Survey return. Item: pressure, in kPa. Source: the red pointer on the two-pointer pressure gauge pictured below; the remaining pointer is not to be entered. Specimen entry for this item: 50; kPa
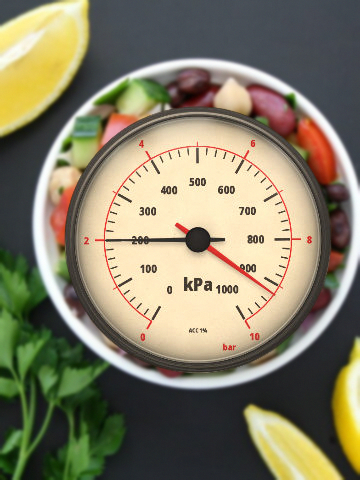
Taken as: 920; kPa
